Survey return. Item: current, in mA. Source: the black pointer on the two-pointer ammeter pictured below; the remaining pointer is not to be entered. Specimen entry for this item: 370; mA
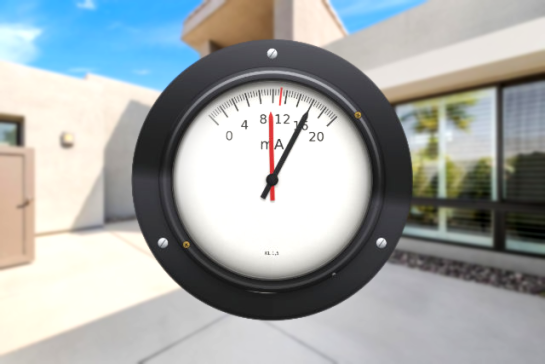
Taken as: 16; mA
